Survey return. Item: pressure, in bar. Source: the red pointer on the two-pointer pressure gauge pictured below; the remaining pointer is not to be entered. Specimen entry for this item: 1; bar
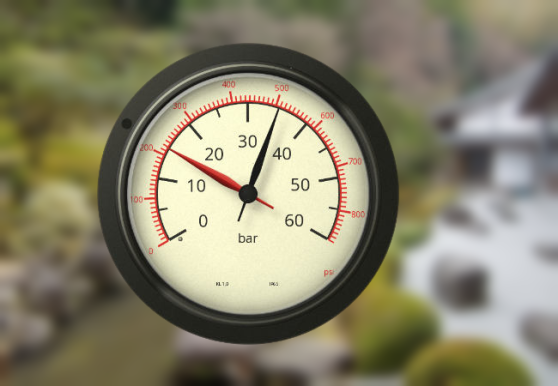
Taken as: 15; bar
